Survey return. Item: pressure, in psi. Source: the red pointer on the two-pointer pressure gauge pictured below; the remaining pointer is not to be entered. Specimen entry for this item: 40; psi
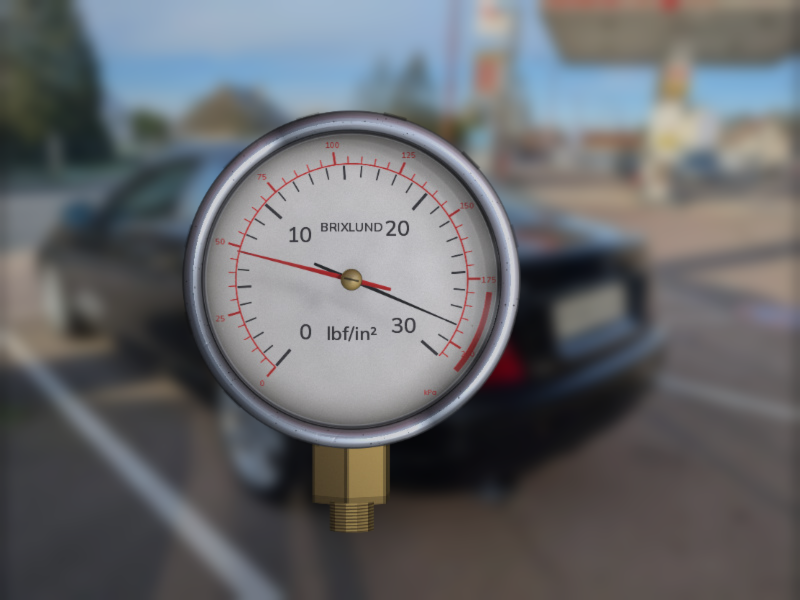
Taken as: 7; psi
